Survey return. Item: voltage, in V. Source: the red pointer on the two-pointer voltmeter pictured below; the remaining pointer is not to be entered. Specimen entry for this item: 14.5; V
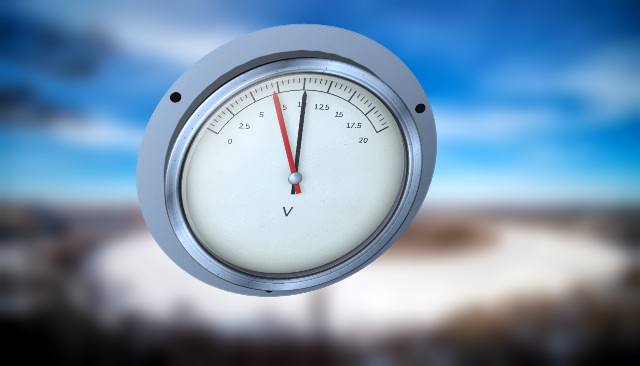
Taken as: 7; V
